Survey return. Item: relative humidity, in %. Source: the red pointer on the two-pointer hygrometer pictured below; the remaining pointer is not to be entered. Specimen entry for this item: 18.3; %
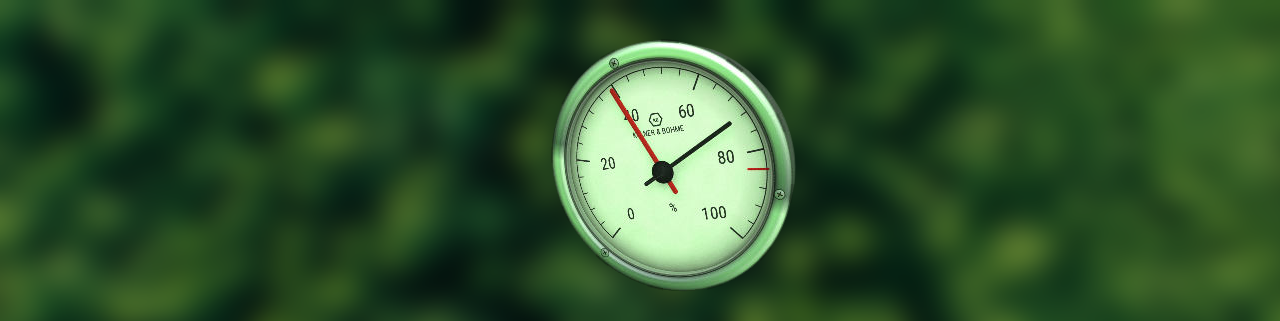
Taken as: 40; %
